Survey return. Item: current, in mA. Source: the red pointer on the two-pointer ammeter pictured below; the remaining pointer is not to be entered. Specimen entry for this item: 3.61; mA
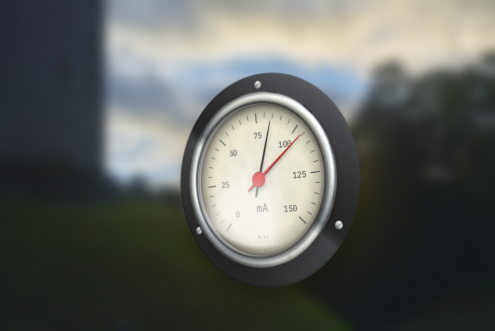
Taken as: 105; mA
